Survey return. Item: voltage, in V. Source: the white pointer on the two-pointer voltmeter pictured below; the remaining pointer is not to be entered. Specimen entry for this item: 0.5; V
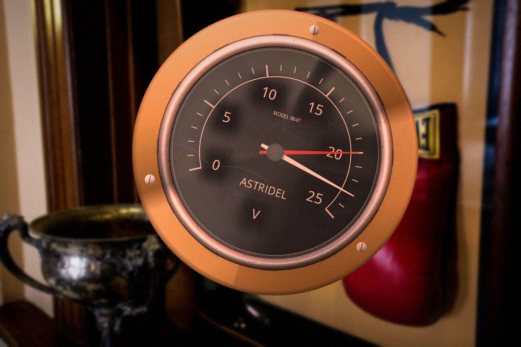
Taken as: 23; V
